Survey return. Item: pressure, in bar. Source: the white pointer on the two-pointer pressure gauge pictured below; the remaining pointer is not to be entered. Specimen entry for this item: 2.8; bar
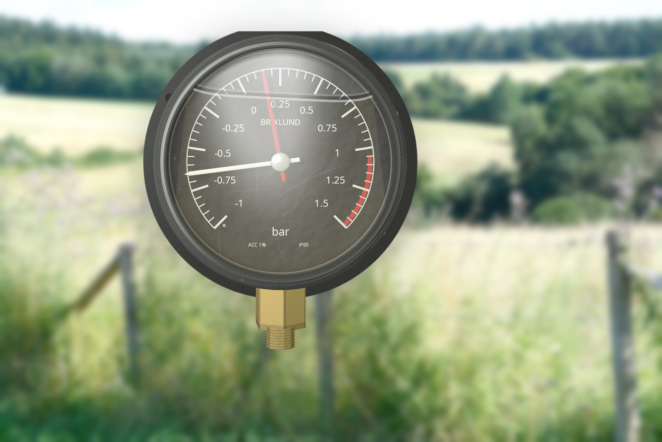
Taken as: -0.65; bar
